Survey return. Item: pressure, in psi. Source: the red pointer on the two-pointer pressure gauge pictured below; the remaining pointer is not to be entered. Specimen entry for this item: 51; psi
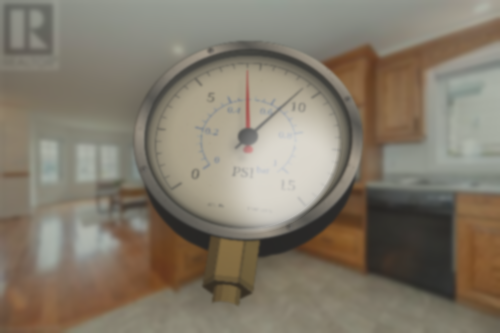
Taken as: 7; psi
